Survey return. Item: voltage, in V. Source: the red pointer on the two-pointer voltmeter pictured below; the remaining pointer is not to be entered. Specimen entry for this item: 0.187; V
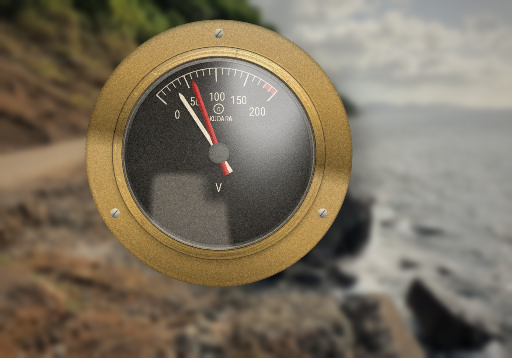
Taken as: 60; V
